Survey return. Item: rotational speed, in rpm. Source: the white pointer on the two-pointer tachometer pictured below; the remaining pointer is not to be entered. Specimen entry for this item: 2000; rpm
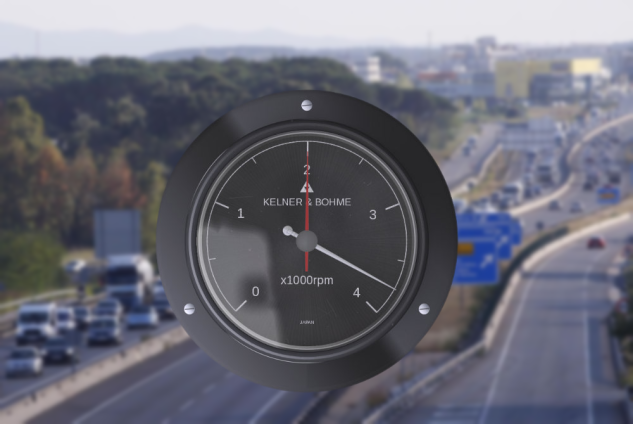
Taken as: 3750; rpm
